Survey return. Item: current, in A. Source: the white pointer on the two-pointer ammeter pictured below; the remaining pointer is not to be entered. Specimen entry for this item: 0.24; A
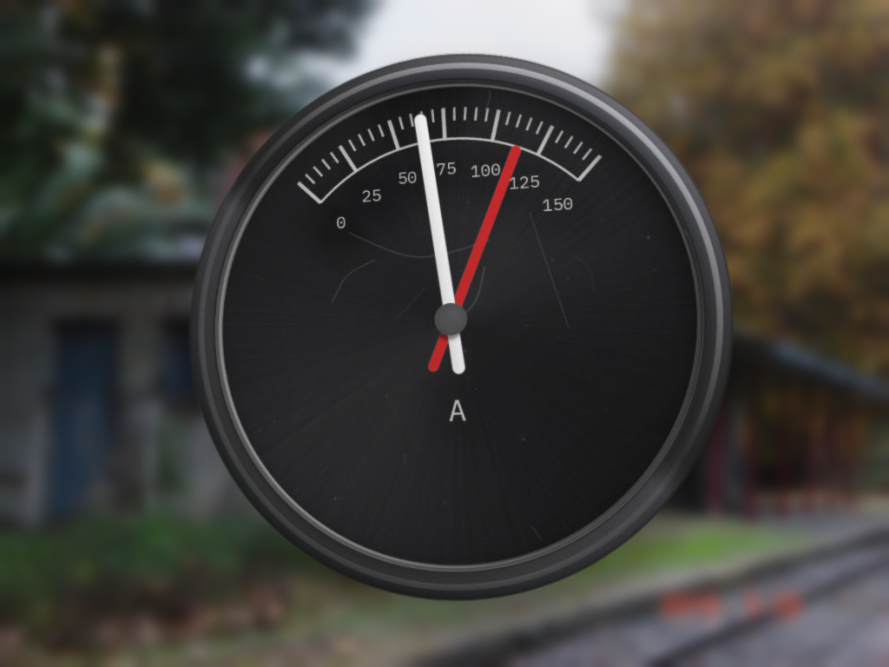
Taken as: 65; A
